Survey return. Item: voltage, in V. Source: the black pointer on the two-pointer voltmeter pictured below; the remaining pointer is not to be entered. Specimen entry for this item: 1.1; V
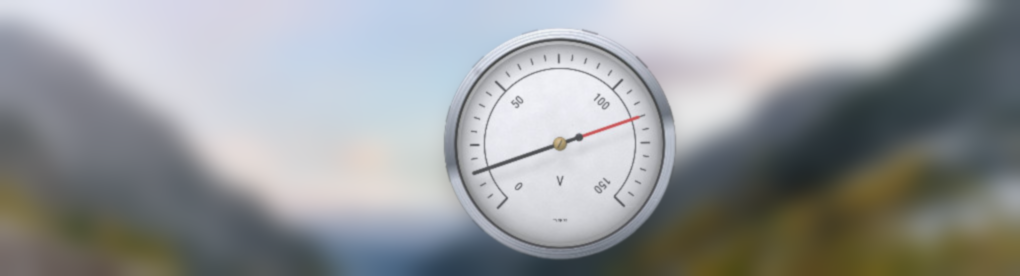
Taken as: 15; V
